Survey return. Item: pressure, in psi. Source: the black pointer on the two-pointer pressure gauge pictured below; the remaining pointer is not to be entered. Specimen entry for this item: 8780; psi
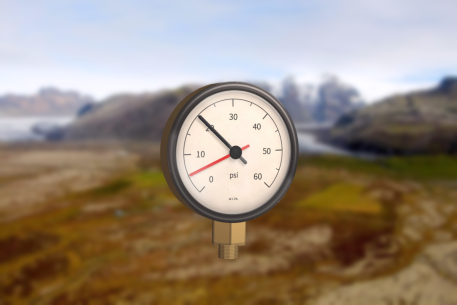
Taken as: 20; psi
